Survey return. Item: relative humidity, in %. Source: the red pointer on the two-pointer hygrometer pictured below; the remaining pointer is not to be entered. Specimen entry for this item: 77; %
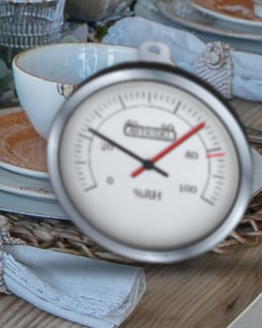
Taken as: 70; %
